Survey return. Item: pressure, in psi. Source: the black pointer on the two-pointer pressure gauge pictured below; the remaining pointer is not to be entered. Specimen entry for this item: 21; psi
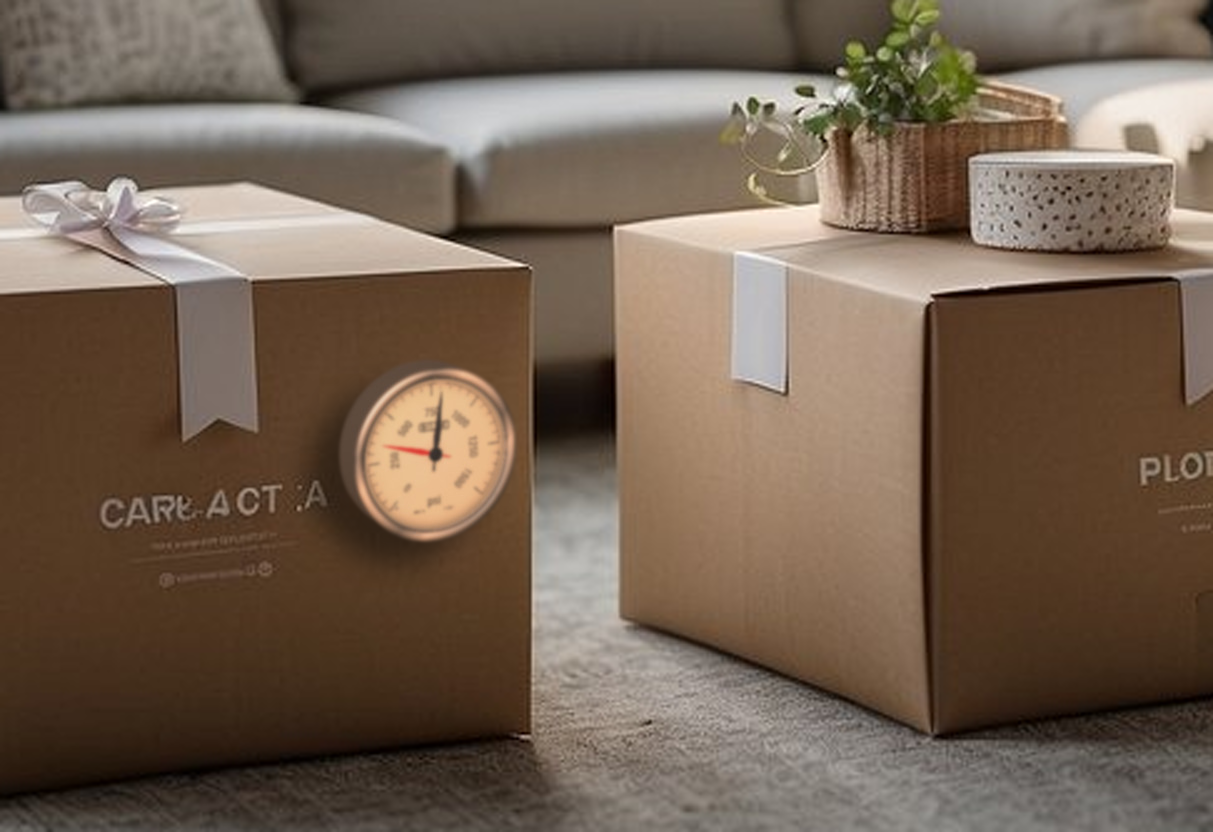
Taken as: 800; psi
